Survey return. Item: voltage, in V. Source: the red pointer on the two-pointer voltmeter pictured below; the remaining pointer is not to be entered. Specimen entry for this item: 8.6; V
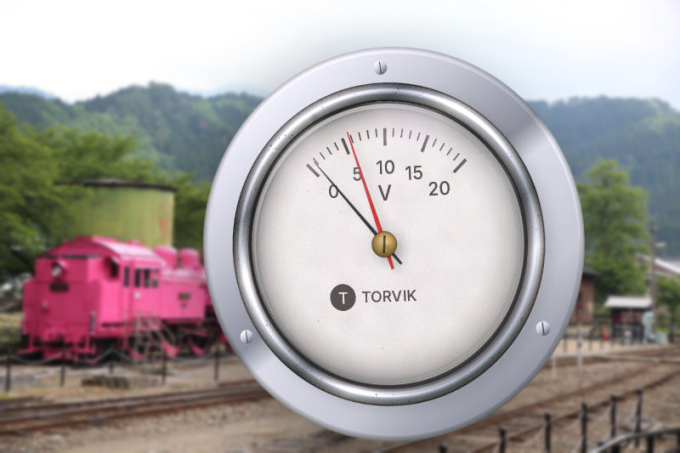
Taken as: 6; V
